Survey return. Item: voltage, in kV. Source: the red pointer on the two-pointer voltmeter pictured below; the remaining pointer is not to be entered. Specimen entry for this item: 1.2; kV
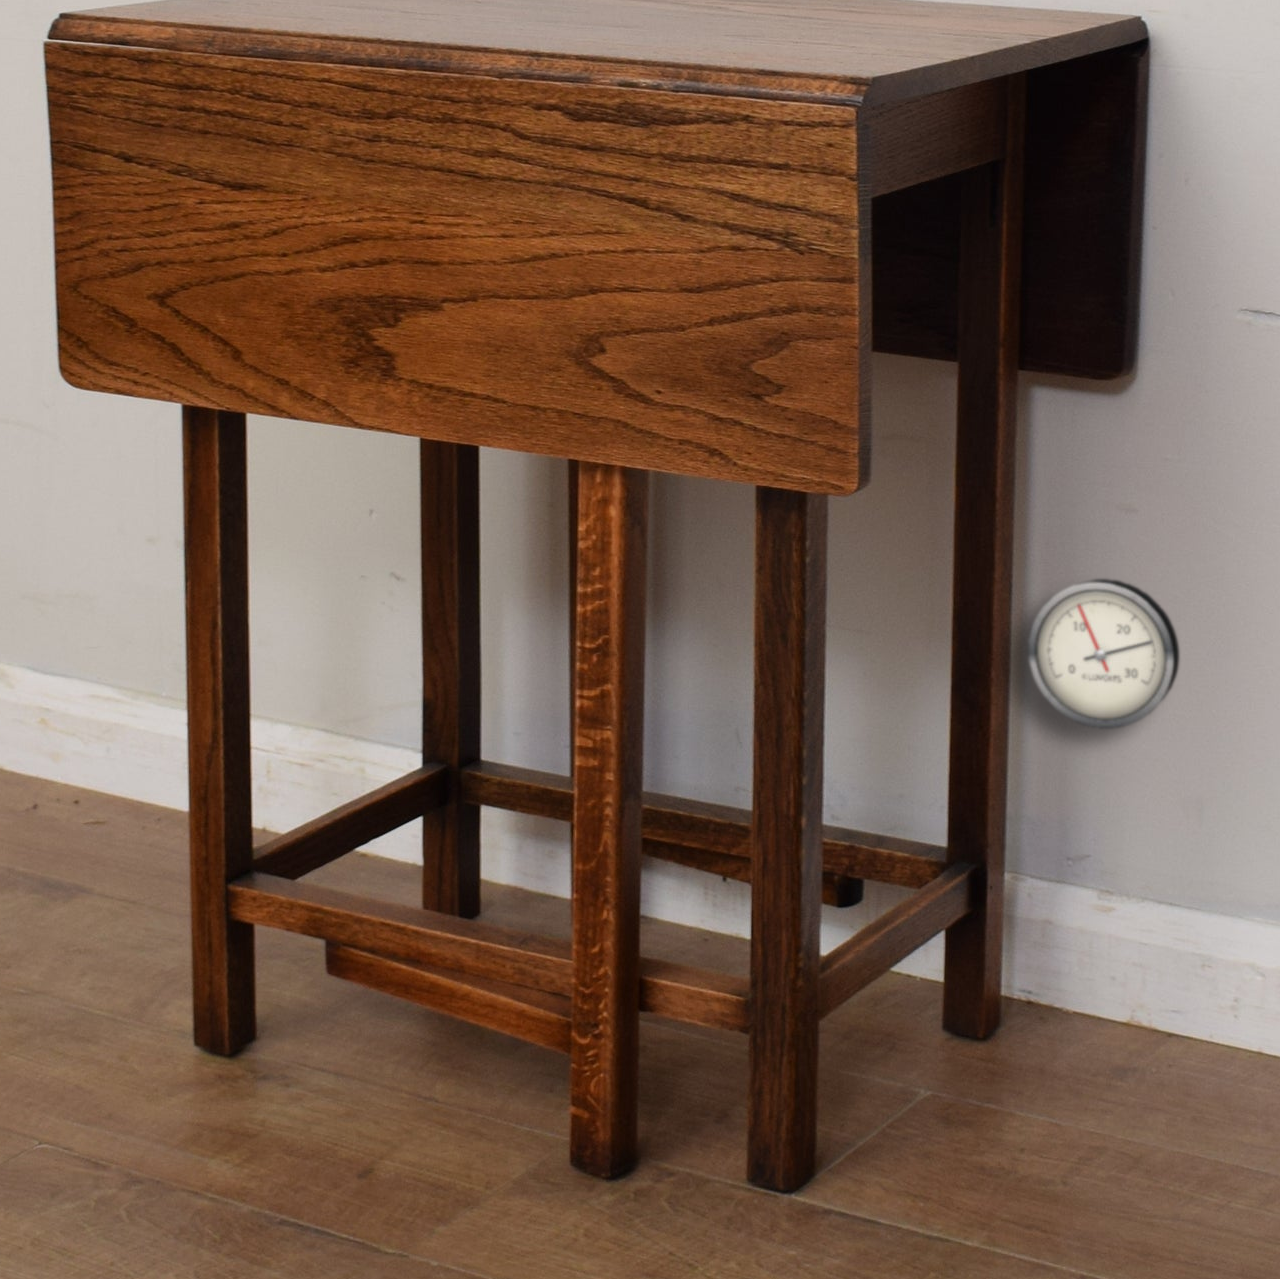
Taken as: 12; kV
